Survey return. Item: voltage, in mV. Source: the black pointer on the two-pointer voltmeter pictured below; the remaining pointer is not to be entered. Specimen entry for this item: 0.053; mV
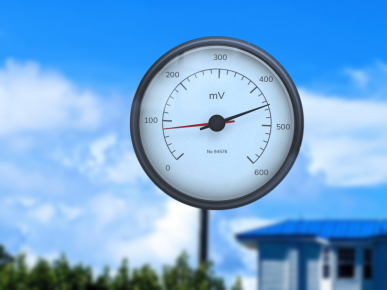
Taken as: 450; mV
